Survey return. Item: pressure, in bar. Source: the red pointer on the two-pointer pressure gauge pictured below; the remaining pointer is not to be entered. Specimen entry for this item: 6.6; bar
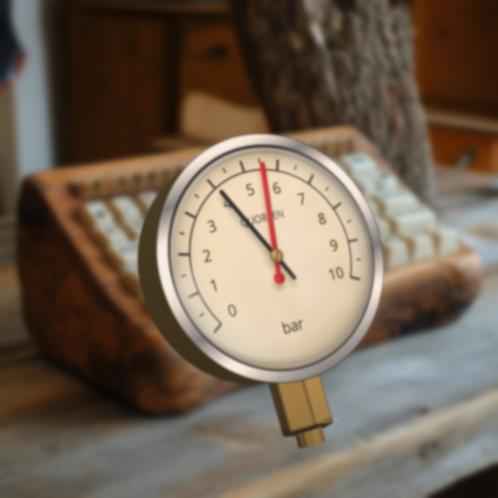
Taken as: 5.5; bar
